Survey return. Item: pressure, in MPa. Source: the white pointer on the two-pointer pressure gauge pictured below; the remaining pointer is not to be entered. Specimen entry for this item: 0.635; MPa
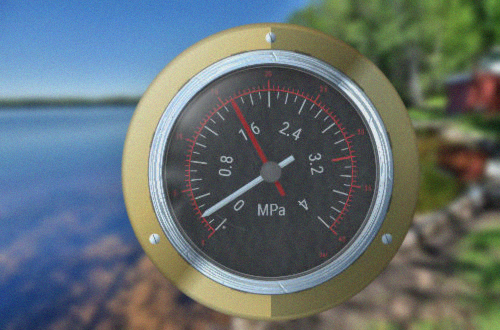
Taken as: 0.2; MPa
